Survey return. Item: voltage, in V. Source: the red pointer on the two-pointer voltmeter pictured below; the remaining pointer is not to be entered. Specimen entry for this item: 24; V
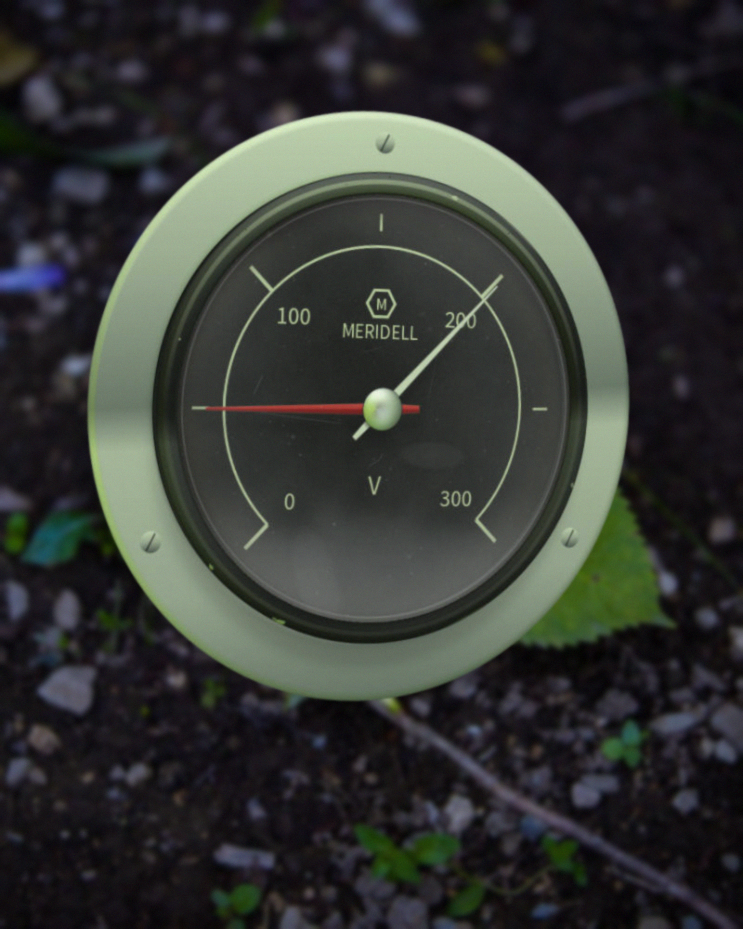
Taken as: 50; V
